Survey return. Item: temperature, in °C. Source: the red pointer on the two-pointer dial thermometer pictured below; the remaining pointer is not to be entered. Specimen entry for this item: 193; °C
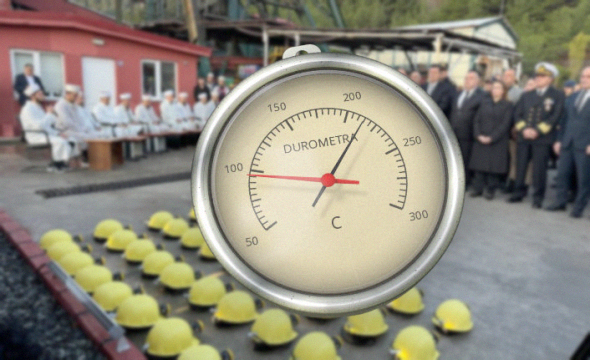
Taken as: 95; °C
